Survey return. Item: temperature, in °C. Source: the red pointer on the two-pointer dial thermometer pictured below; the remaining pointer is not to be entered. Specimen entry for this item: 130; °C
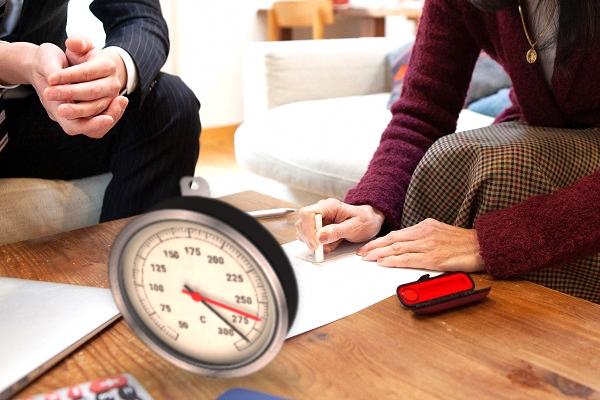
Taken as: 262.5; °C
